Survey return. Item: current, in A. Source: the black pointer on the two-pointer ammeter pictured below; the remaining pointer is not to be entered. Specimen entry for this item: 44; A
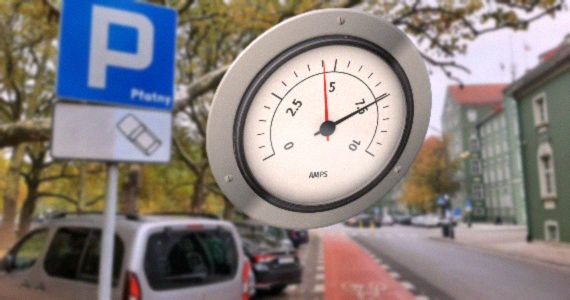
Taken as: 7.5; A
